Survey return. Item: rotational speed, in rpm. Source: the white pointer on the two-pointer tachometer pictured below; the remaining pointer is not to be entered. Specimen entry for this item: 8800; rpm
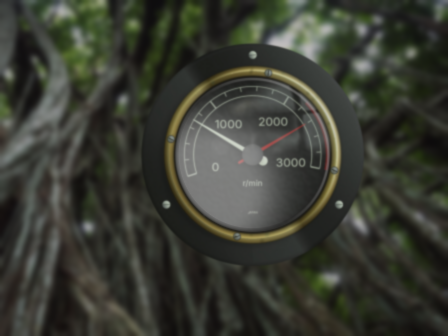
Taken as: 700; rpm
